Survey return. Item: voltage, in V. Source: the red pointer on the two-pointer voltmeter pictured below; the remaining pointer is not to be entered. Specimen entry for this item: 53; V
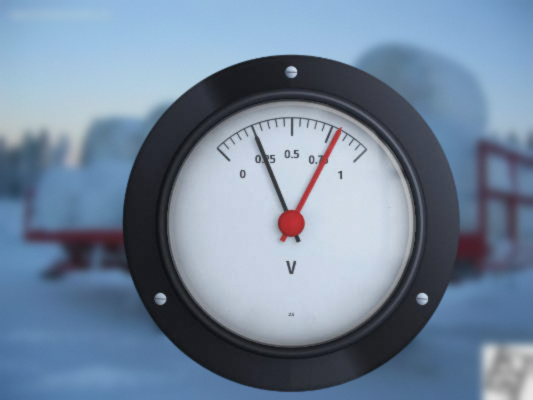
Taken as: 0.8; V
